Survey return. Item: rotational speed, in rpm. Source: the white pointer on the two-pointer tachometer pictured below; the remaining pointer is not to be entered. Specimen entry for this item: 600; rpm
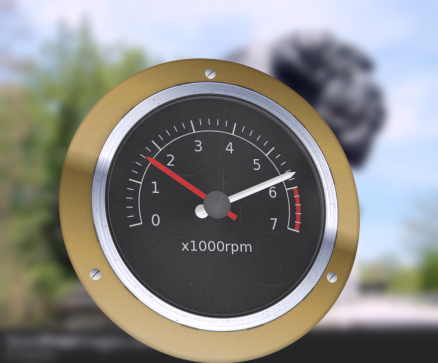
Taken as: 5700; rpm
